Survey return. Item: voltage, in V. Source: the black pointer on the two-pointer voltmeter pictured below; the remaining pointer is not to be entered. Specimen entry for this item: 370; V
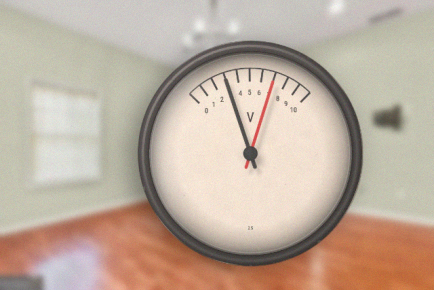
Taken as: 3; V
